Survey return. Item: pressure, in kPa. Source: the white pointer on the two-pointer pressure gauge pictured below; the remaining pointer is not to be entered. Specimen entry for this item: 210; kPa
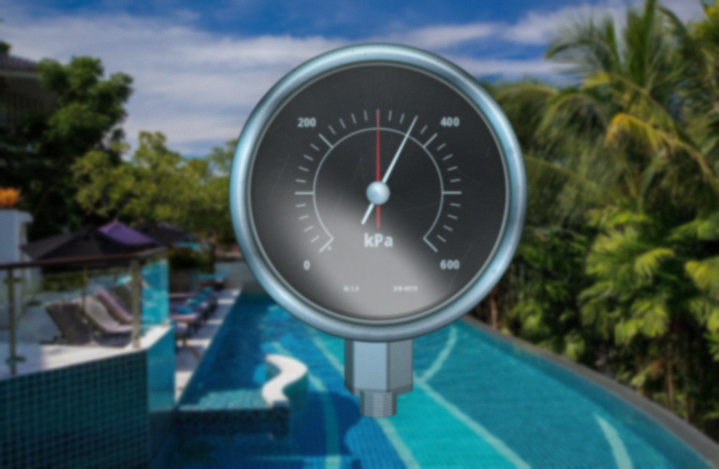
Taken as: 360; kPa
